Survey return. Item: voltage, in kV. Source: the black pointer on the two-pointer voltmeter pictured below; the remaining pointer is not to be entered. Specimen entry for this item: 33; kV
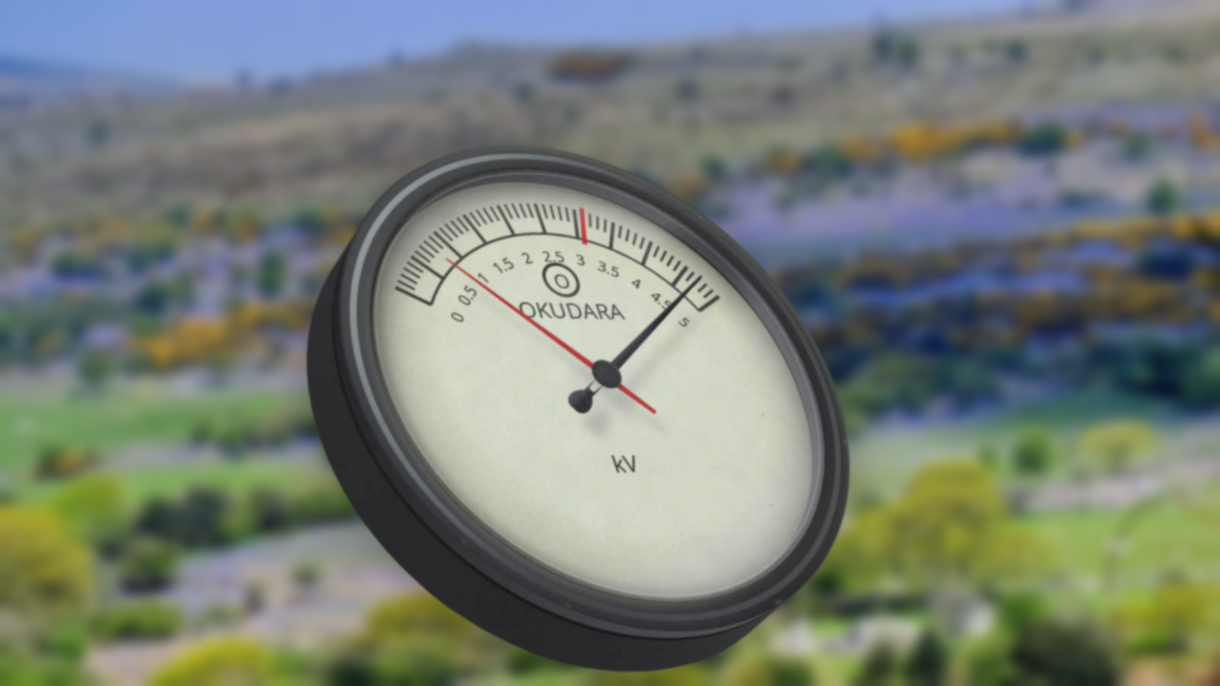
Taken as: 4.7; kV
